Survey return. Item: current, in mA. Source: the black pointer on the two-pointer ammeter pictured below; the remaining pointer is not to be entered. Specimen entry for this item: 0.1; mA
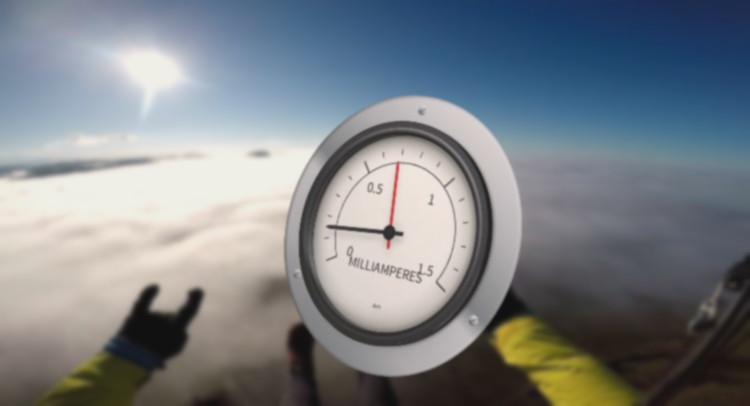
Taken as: 0.15; mA
